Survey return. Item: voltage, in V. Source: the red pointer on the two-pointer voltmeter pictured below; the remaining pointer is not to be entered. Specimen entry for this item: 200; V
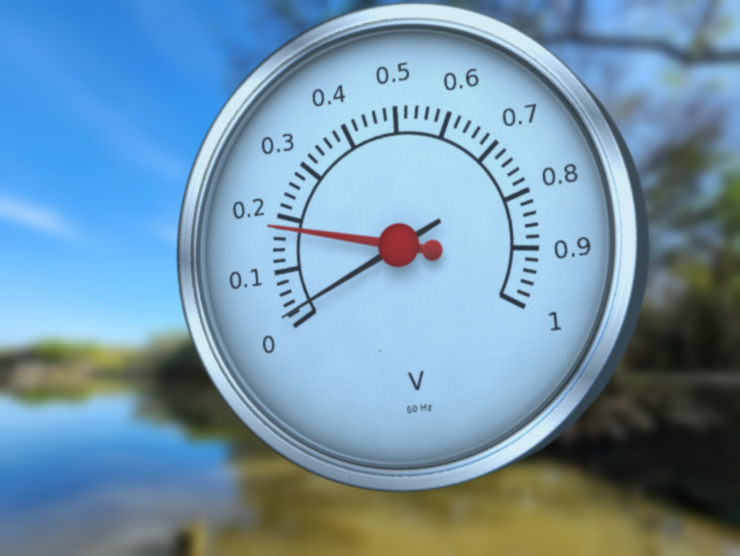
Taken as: 0.18; V
